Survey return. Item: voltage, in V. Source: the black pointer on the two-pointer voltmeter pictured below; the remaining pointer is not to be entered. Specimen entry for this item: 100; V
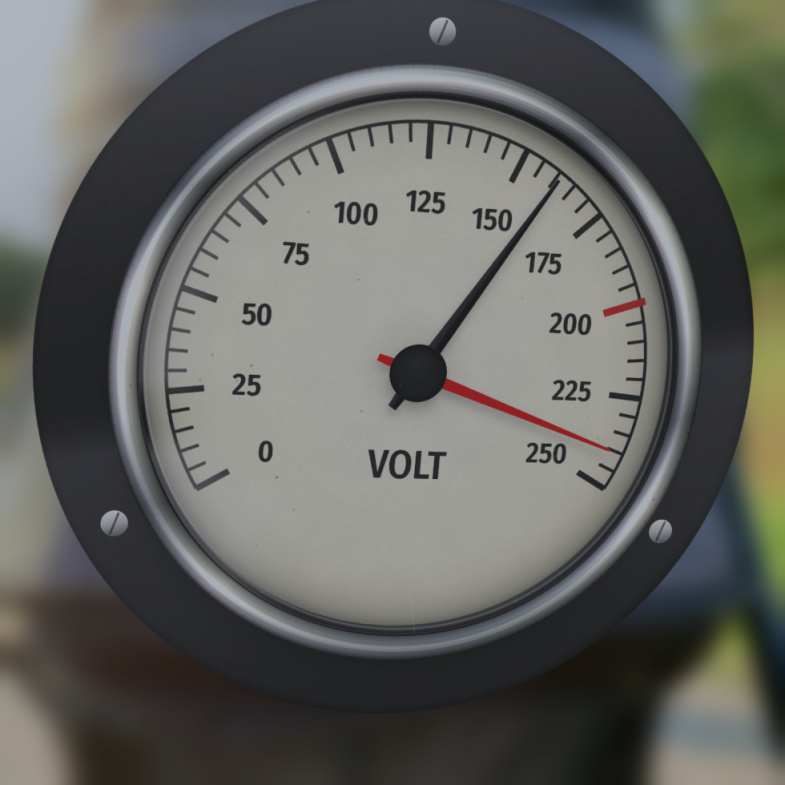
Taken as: 160; V
